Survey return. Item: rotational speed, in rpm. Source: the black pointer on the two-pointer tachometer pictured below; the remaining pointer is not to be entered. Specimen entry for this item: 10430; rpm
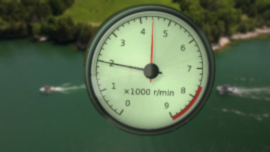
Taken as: 2000; rpm
